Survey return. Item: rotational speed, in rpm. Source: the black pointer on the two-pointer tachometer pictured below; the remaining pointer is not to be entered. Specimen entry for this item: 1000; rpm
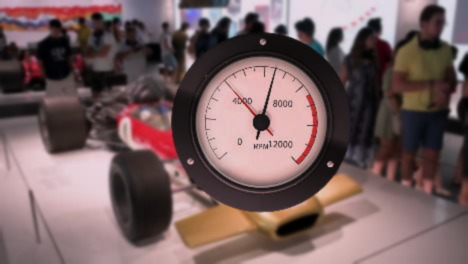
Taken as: 6500; rpm
